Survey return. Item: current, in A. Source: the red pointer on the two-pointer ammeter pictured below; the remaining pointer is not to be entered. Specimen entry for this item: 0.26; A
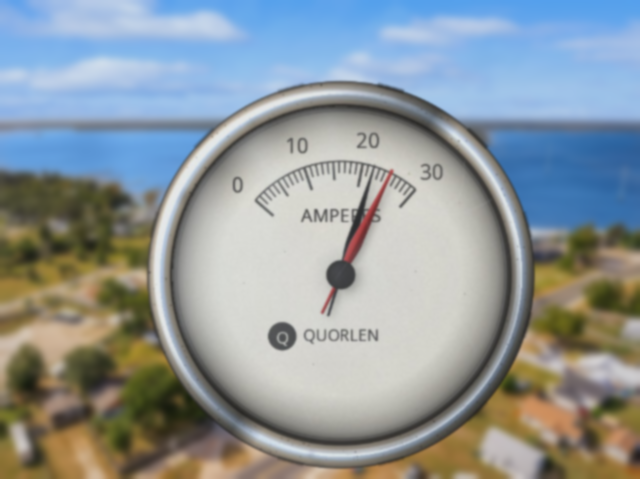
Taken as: 25; A
